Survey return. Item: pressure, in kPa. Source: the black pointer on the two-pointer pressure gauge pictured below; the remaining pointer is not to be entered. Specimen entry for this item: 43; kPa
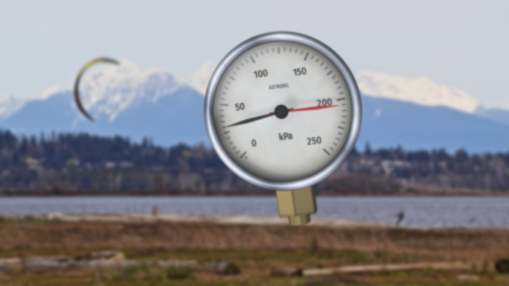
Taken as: 30; kPa
